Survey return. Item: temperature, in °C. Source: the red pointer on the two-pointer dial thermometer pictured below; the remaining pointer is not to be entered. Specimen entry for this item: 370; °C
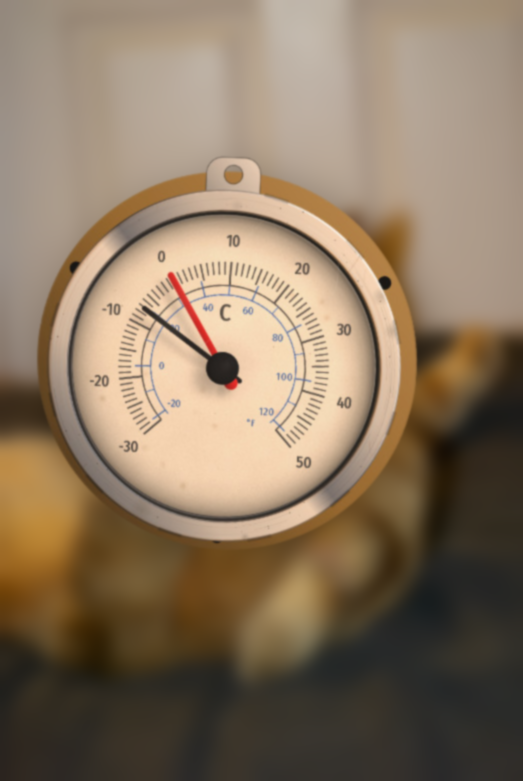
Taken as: 0; °C
